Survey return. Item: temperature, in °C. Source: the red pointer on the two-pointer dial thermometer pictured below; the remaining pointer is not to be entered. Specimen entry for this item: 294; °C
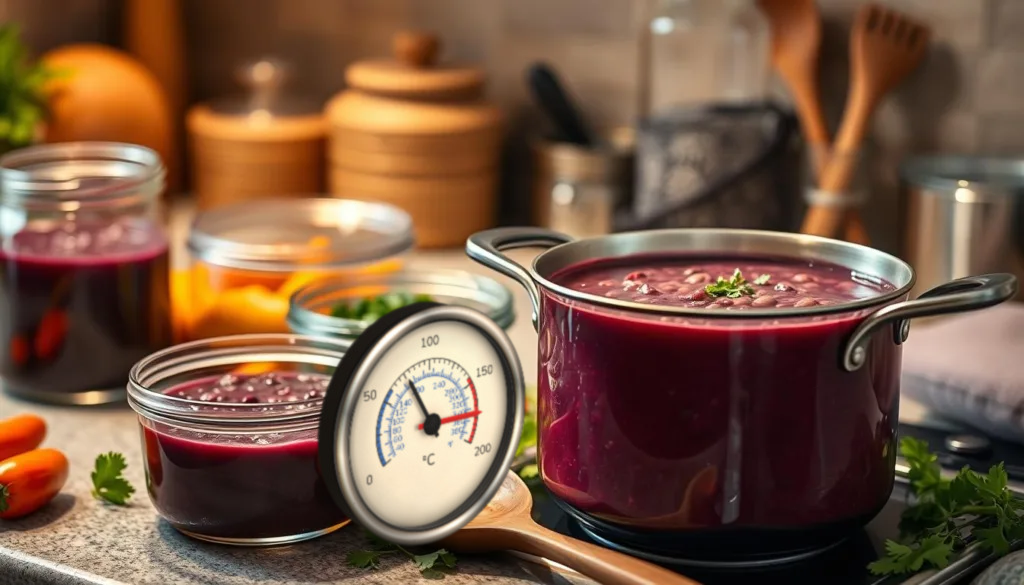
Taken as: 175; °C
